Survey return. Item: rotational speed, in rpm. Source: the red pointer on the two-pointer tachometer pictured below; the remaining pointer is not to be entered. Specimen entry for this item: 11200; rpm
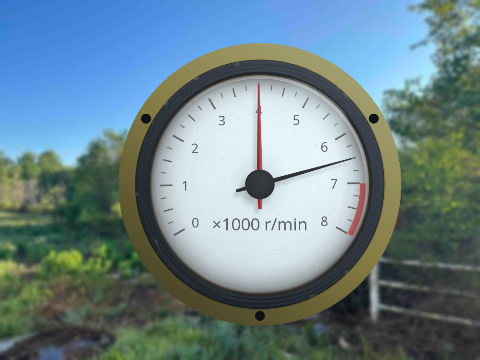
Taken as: 4000; rpm
